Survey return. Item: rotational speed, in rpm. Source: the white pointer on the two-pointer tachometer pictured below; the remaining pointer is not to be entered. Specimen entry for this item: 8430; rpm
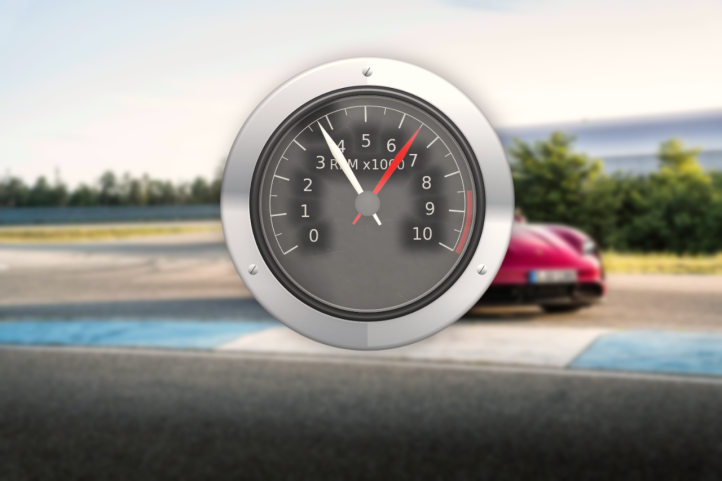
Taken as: 3750; rpm
